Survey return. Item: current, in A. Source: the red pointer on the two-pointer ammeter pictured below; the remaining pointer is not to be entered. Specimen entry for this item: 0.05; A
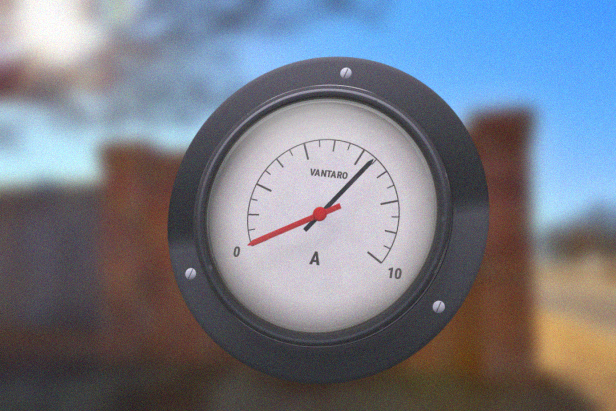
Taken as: 0; A
